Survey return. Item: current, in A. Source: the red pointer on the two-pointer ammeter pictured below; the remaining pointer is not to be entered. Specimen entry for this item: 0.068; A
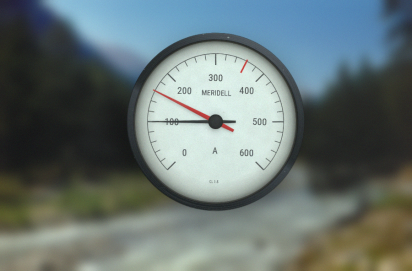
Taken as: 160; A
